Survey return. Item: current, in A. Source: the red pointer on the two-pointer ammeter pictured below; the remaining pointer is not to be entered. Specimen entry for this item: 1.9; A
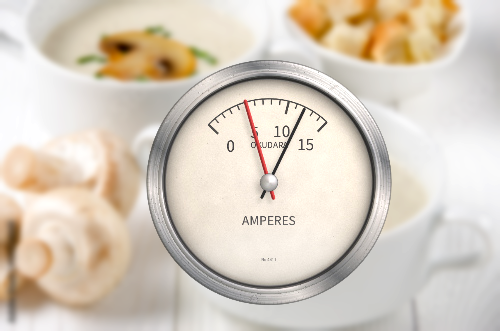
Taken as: 5; A
